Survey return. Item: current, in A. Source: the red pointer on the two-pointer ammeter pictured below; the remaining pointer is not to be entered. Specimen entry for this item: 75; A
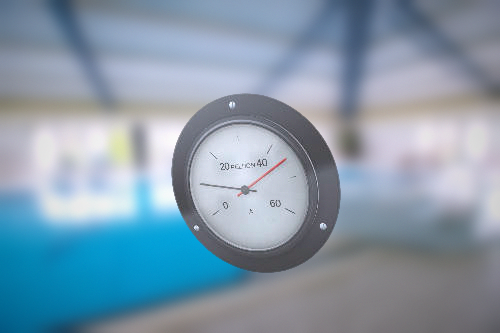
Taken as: 45; A
